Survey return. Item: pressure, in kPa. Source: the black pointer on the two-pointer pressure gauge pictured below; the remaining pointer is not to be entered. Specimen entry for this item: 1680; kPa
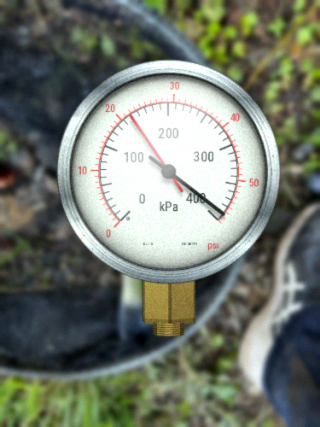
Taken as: 390; kPa
